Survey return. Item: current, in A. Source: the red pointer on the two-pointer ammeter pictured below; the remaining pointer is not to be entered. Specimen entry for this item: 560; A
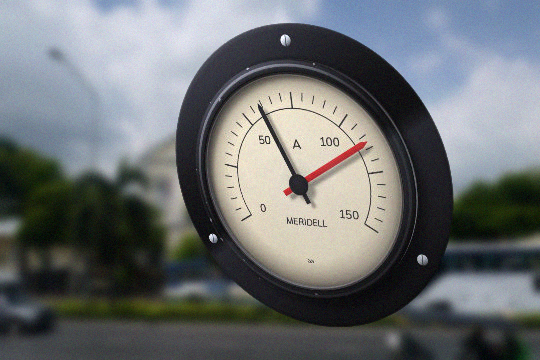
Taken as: 112.5; A
